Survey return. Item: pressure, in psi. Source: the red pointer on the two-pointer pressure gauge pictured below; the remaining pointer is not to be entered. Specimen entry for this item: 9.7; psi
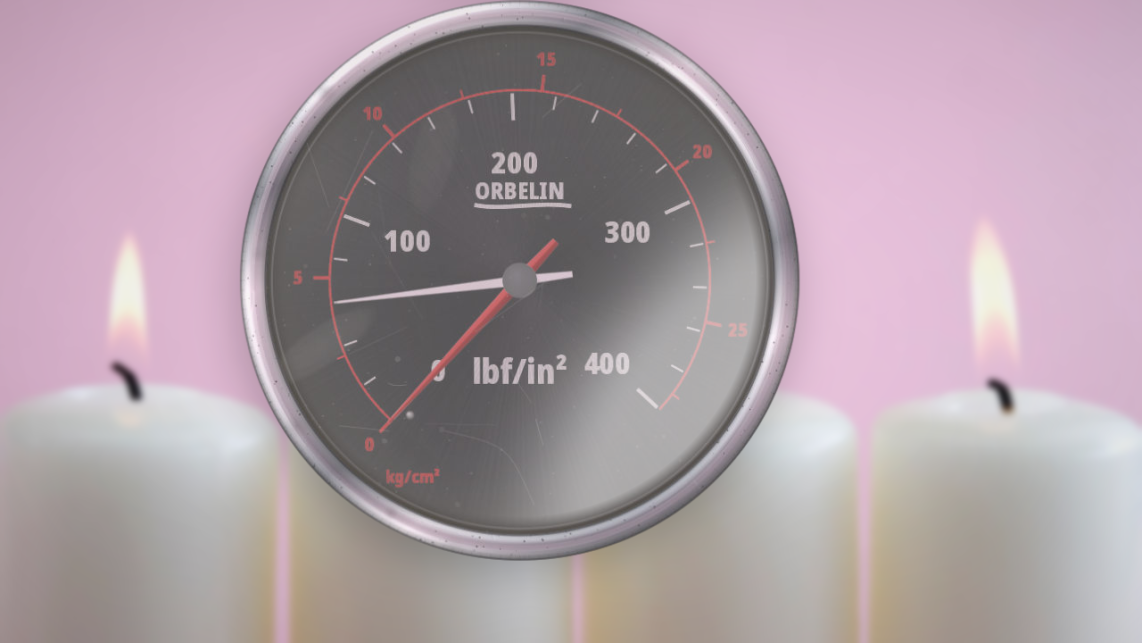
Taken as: 0; psi
